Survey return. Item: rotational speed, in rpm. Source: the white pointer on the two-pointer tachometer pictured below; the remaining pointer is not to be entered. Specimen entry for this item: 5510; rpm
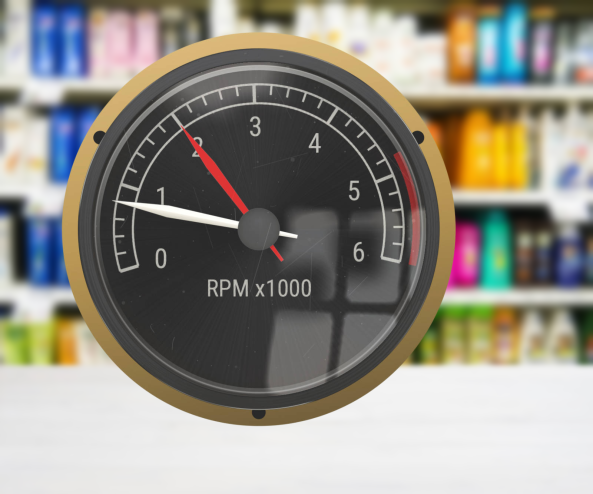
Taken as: 800; rpm
